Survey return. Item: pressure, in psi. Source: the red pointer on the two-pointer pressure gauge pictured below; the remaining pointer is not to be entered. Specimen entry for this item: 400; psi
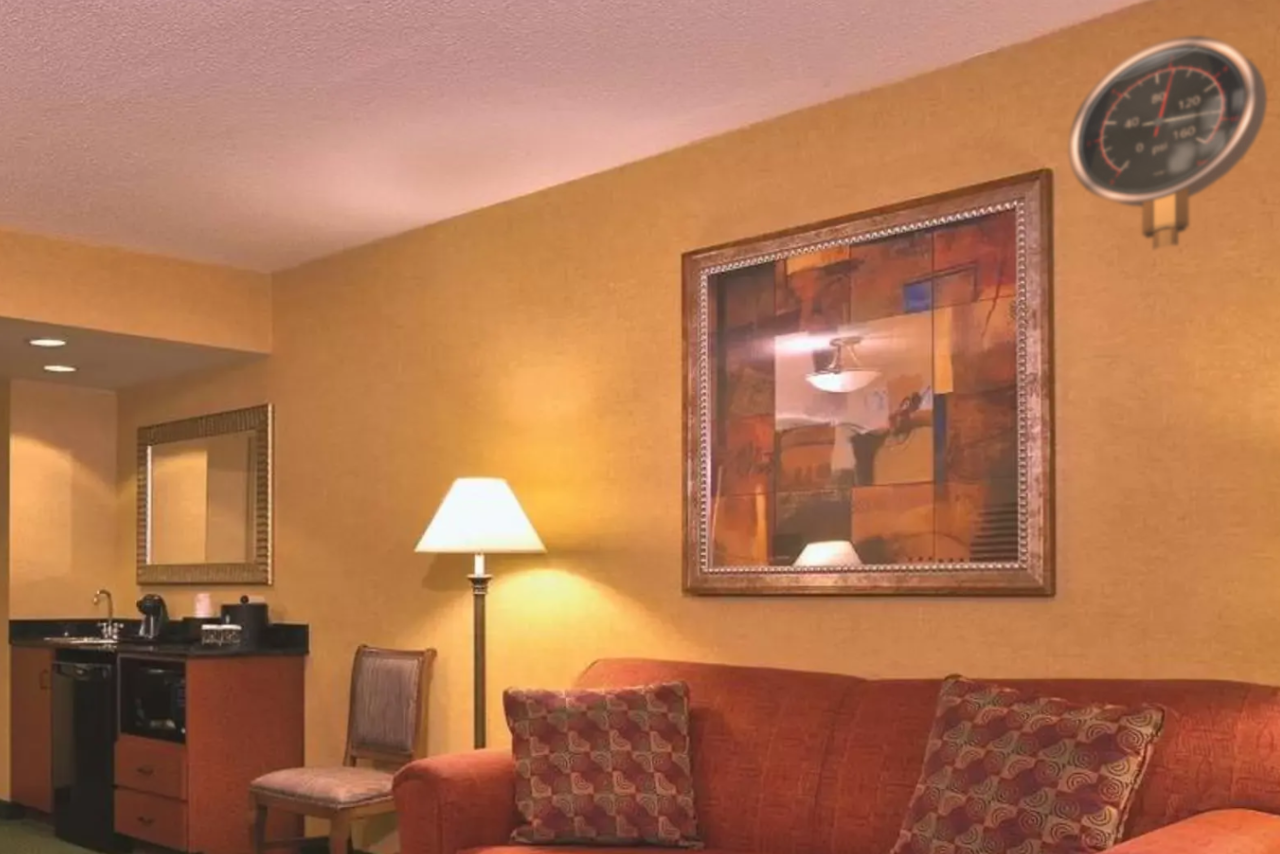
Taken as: 90; psi
